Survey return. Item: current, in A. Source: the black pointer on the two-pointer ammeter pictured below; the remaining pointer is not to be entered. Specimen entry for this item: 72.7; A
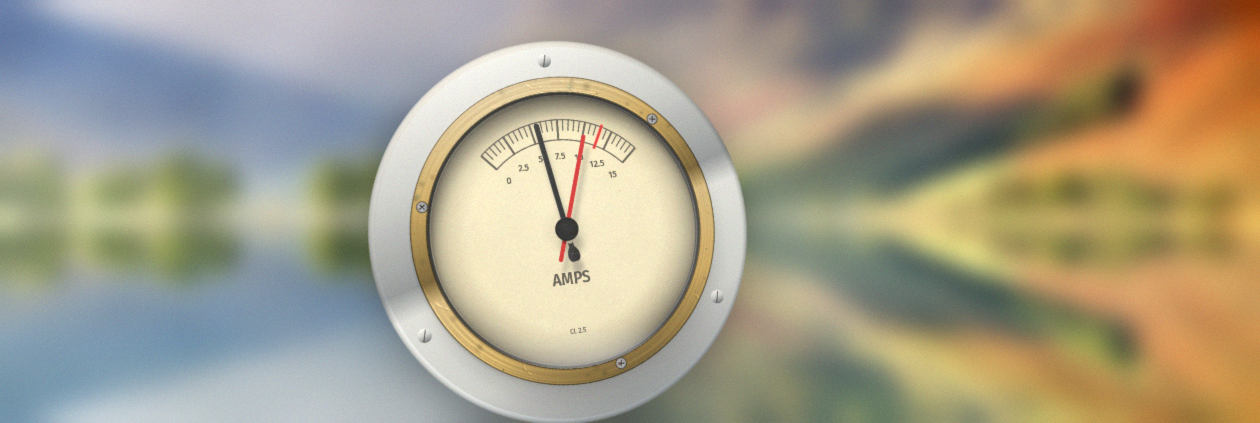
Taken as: 5.5; A
